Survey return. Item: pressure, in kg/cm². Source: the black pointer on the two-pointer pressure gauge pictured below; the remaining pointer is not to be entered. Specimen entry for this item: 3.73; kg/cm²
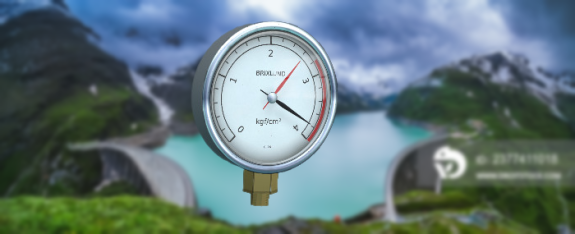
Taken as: 3.8; kg/cm²
